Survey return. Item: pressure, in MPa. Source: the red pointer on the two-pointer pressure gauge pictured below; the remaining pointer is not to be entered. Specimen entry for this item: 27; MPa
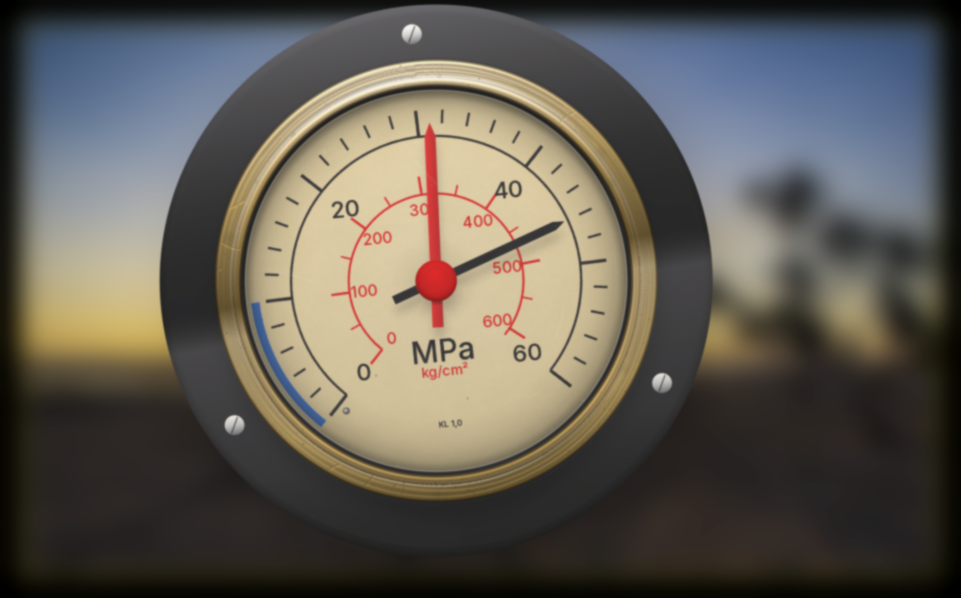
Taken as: 31; MPa
